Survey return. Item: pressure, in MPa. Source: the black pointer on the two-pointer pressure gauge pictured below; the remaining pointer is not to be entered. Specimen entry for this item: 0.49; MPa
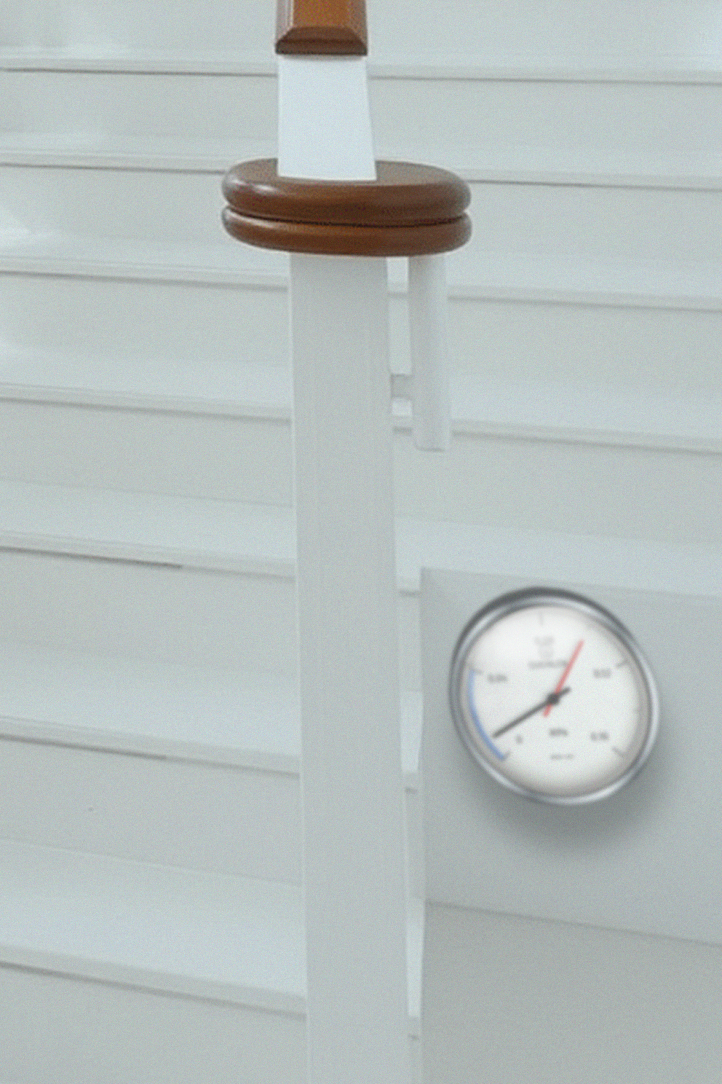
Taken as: 0.01; MPa
